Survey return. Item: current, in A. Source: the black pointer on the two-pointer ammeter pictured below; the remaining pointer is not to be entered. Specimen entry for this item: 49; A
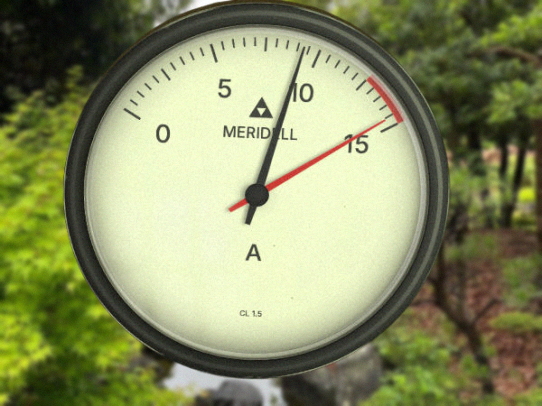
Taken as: 9.25; A
